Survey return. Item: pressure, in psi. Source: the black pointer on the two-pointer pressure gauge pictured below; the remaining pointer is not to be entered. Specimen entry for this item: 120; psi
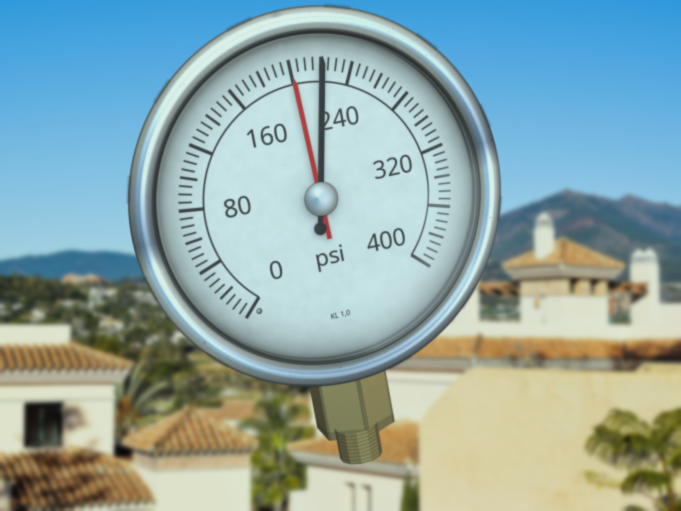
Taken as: 220; psi
